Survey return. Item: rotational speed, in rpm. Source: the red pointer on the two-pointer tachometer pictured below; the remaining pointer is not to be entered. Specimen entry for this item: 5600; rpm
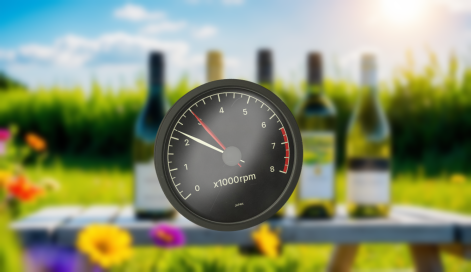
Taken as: 3000; rpm
